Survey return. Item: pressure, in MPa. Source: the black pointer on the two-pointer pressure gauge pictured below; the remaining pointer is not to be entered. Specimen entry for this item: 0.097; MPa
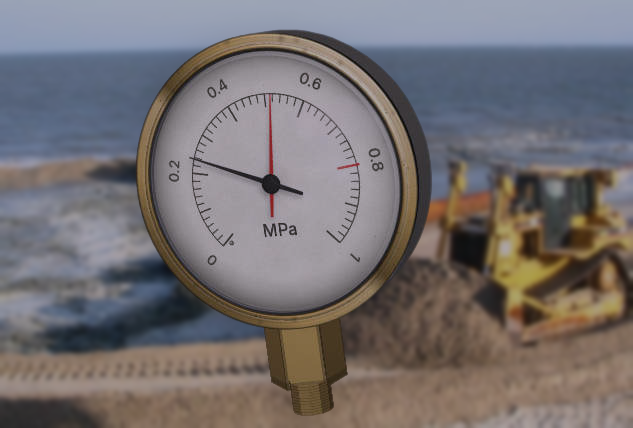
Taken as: 0.24; MPa
